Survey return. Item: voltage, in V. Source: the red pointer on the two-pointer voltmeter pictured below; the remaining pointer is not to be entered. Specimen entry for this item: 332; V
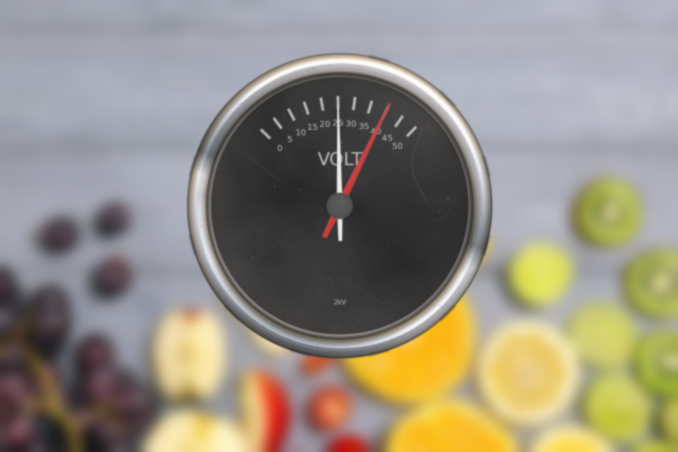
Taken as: 40; V
